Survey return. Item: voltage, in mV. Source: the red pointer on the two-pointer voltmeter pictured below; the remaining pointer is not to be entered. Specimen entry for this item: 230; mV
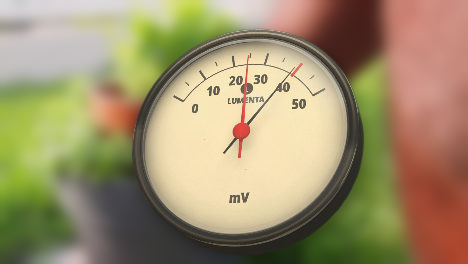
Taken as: 25; mV
